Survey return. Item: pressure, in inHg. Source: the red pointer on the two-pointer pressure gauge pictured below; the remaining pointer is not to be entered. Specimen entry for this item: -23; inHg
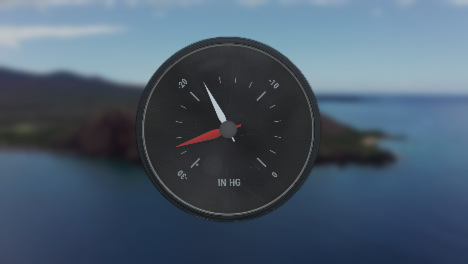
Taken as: -27; inHg
